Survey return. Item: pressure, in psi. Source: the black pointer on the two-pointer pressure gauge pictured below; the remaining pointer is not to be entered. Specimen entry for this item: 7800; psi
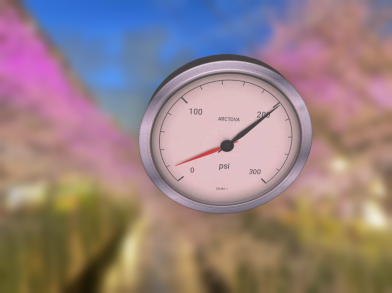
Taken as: 200; psi
